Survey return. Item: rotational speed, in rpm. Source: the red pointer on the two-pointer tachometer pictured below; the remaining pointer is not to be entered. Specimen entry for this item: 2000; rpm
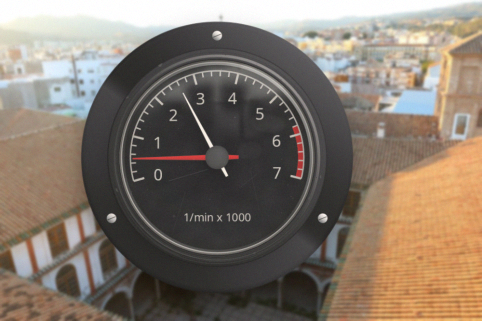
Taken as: 500; rpm
